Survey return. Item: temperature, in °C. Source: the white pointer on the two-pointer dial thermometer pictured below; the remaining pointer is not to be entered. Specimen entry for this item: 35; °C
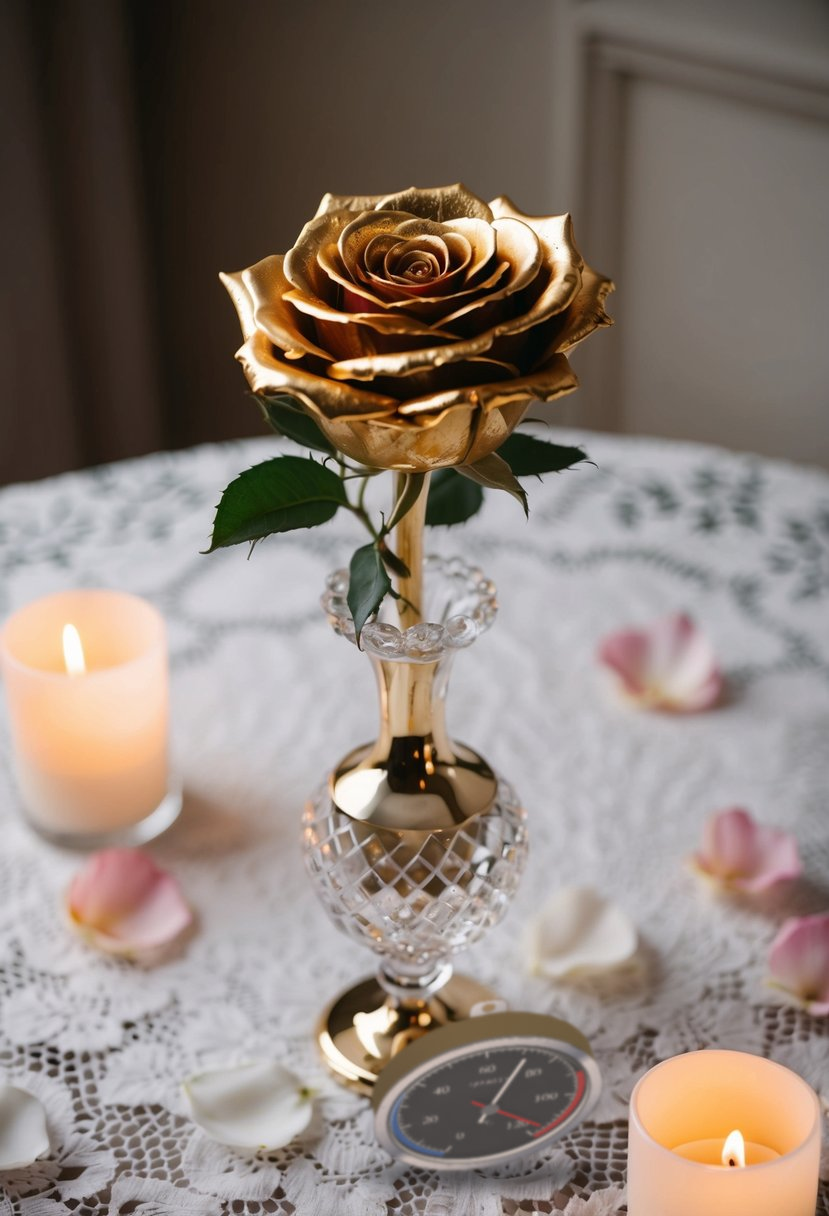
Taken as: 70; °C
